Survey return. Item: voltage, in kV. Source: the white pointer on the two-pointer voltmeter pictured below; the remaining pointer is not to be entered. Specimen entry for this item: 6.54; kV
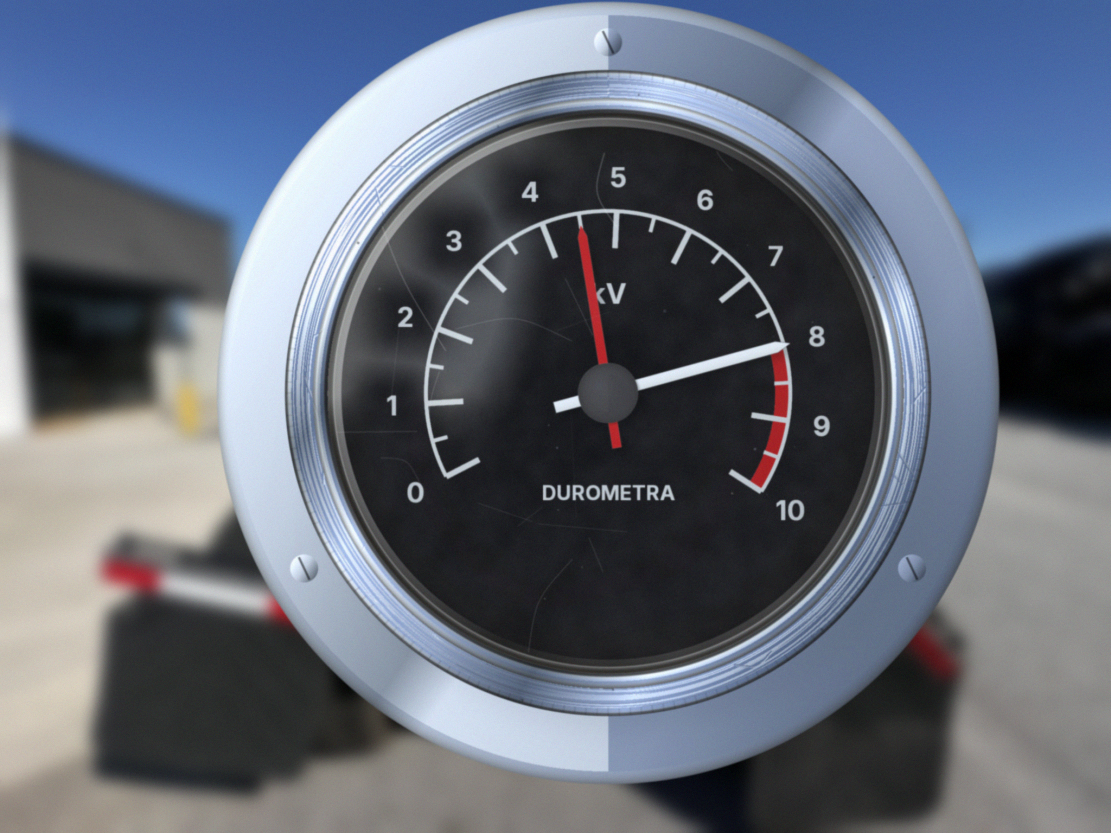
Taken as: 8; kV
